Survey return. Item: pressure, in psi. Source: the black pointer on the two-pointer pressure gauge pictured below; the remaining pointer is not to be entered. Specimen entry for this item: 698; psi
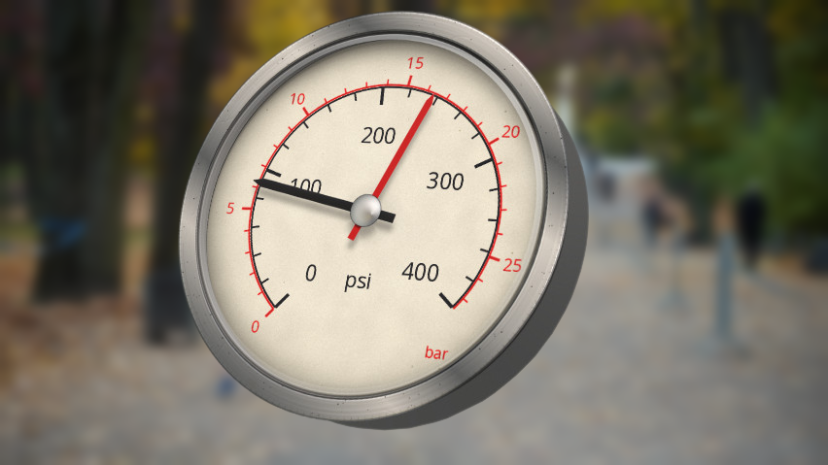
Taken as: 90; psi
